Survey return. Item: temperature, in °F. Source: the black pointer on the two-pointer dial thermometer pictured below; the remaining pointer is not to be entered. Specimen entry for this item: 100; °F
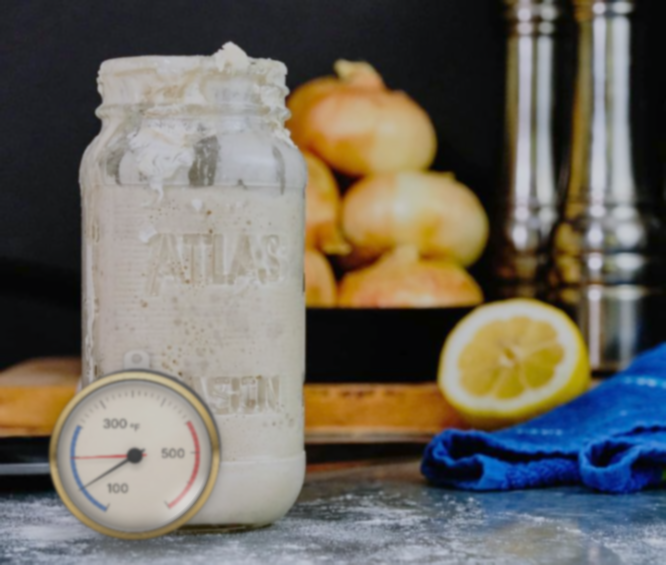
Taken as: 150; °F
